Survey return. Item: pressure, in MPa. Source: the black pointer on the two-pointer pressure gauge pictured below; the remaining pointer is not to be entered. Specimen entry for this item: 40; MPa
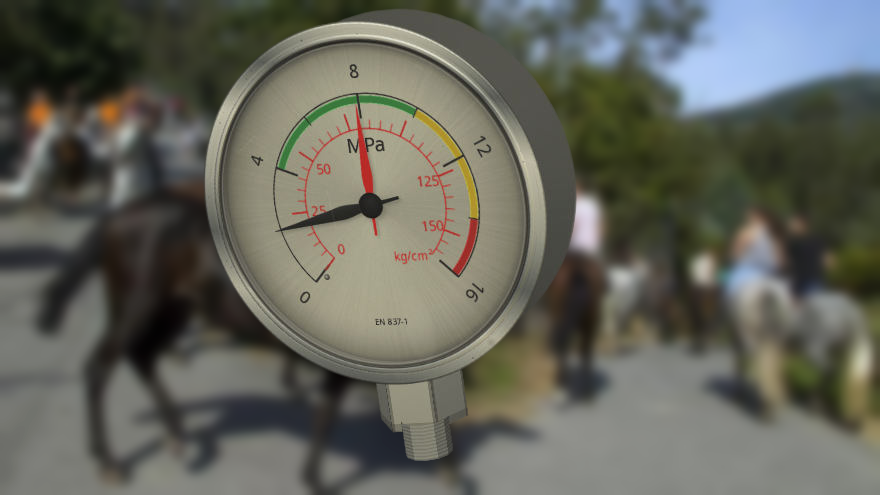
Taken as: 2; MPa
